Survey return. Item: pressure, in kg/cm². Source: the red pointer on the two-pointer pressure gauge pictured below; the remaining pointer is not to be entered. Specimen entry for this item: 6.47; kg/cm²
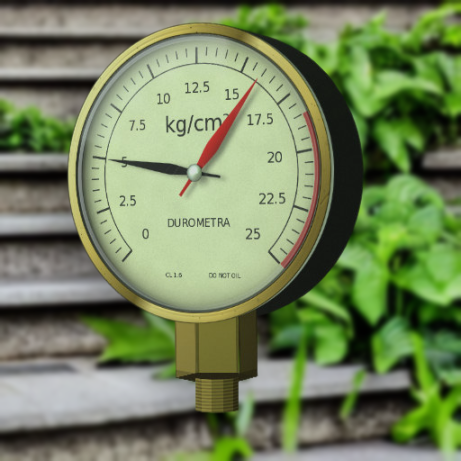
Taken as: 16; kg/cm²
